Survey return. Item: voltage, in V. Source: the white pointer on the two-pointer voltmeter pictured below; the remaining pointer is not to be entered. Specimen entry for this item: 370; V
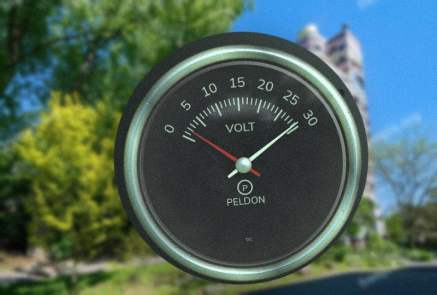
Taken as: 29; V
